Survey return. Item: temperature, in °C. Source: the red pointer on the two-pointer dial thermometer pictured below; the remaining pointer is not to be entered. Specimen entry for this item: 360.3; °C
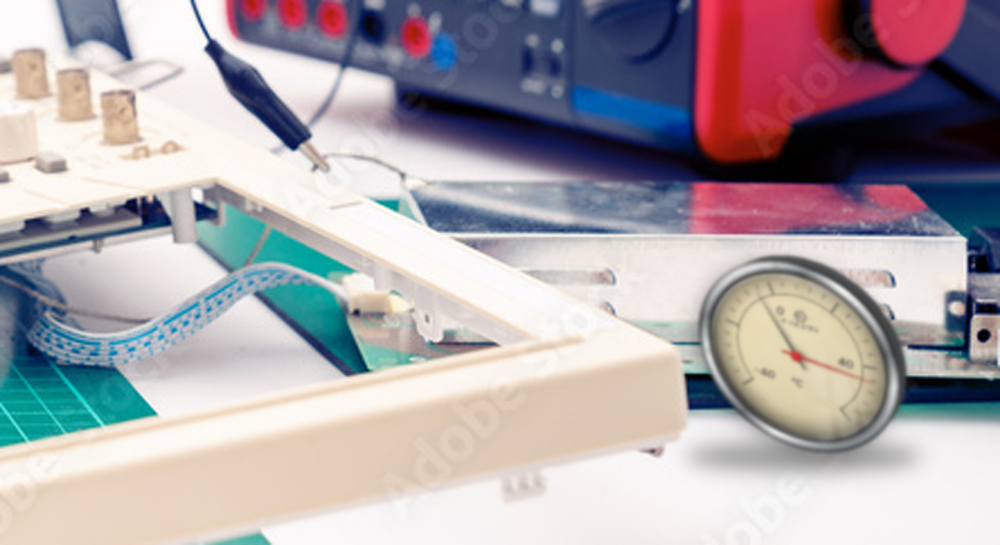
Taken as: 44; °C
